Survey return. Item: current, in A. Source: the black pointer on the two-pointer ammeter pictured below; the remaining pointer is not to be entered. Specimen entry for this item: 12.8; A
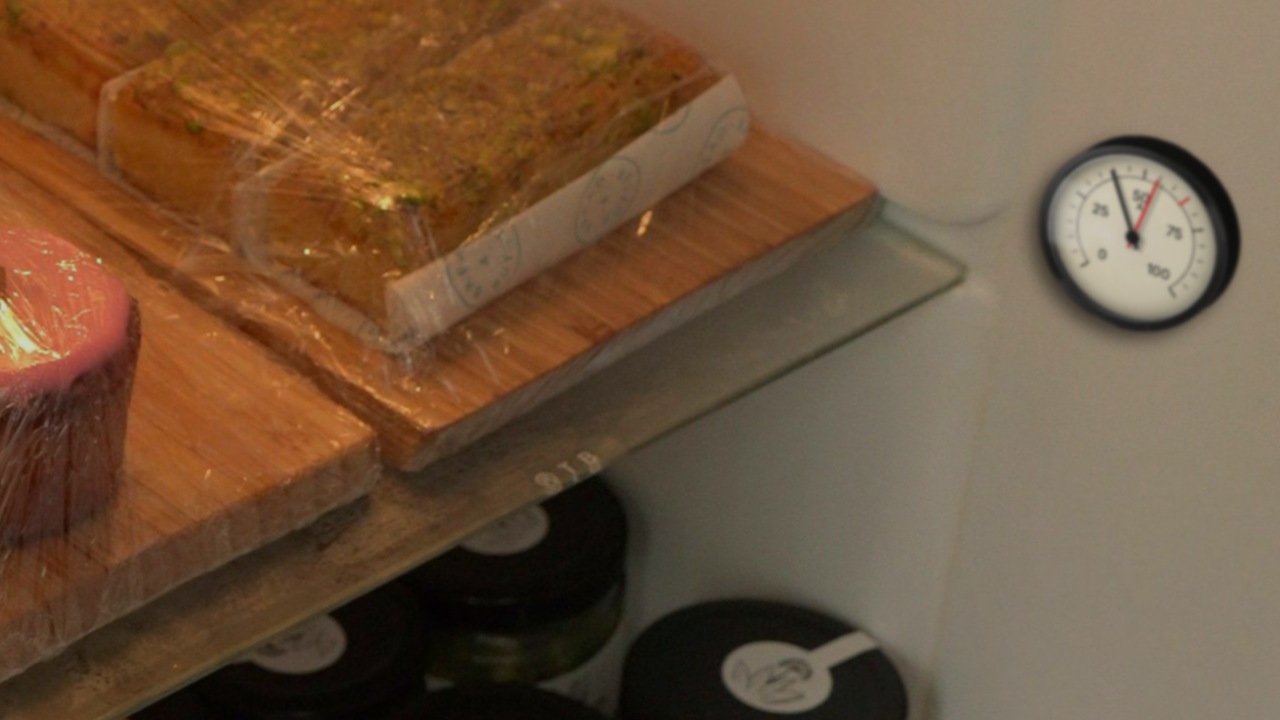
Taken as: 40; A
